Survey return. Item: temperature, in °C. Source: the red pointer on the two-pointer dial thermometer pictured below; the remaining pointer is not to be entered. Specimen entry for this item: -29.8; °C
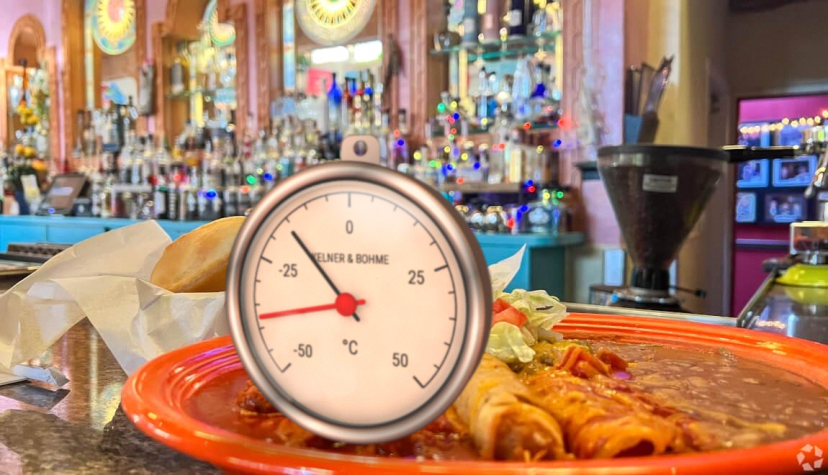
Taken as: -37.5; °C
